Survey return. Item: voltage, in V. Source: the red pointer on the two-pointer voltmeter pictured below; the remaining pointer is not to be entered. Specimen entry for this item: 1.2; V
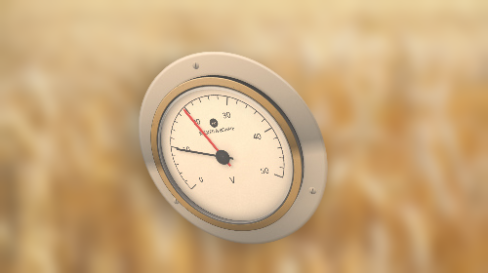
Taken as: 20; V
